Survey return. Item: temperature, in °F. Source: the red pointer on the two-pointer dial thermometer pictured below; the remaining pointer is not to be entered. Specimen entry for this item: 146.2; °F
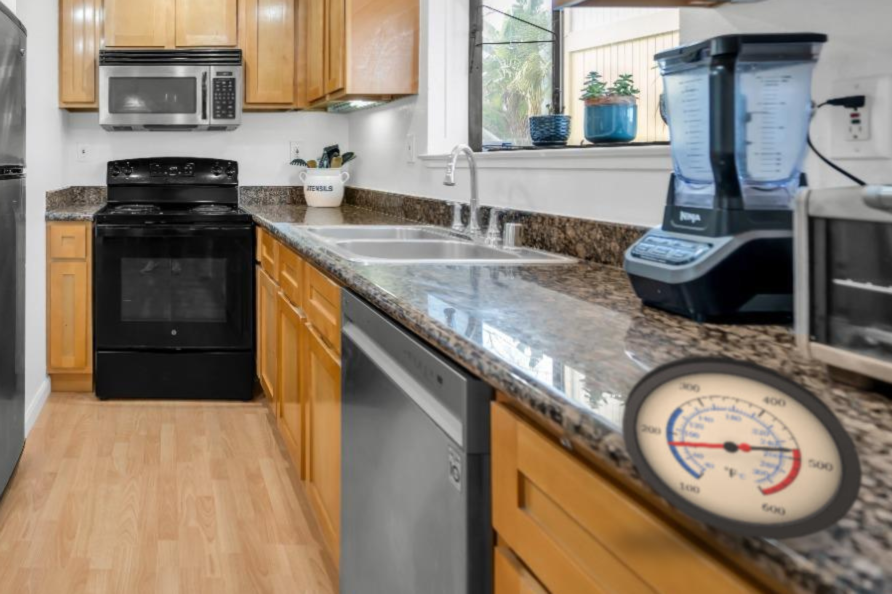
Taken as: 180; °F
